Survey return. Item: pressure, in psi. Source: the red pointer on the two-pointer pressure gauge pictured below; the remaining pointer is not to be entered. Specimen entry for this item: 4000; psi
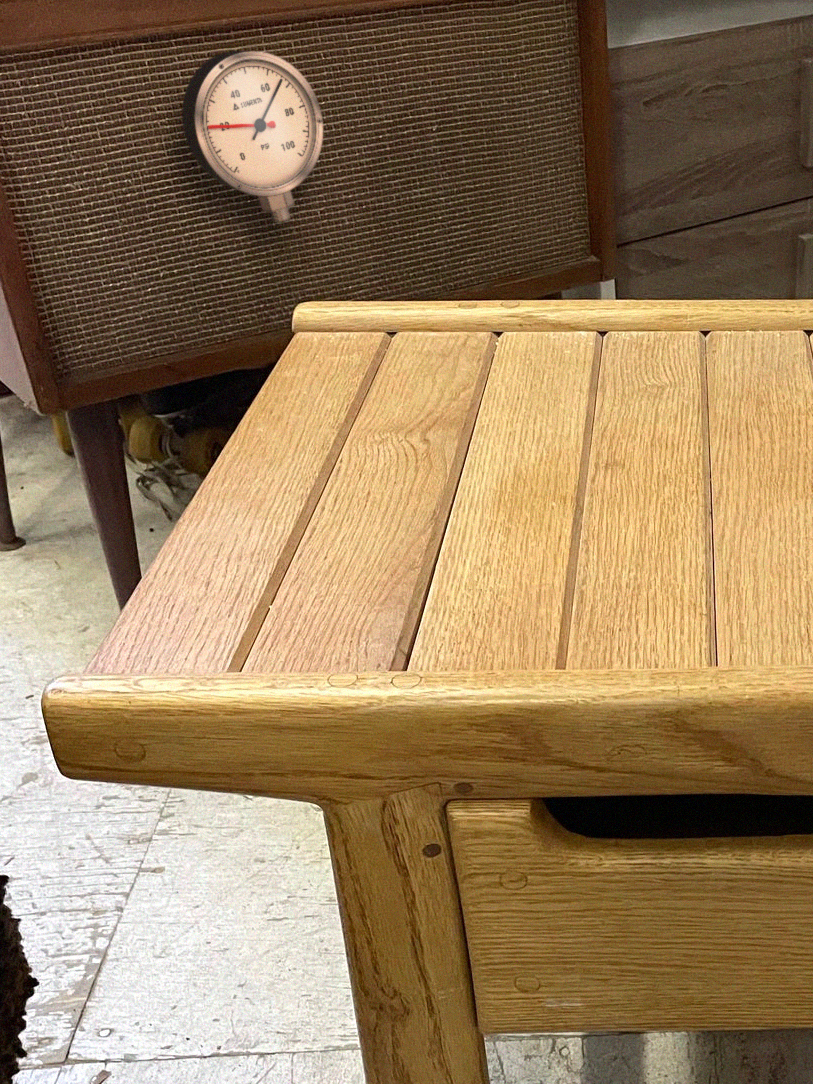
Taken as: 20; psi
